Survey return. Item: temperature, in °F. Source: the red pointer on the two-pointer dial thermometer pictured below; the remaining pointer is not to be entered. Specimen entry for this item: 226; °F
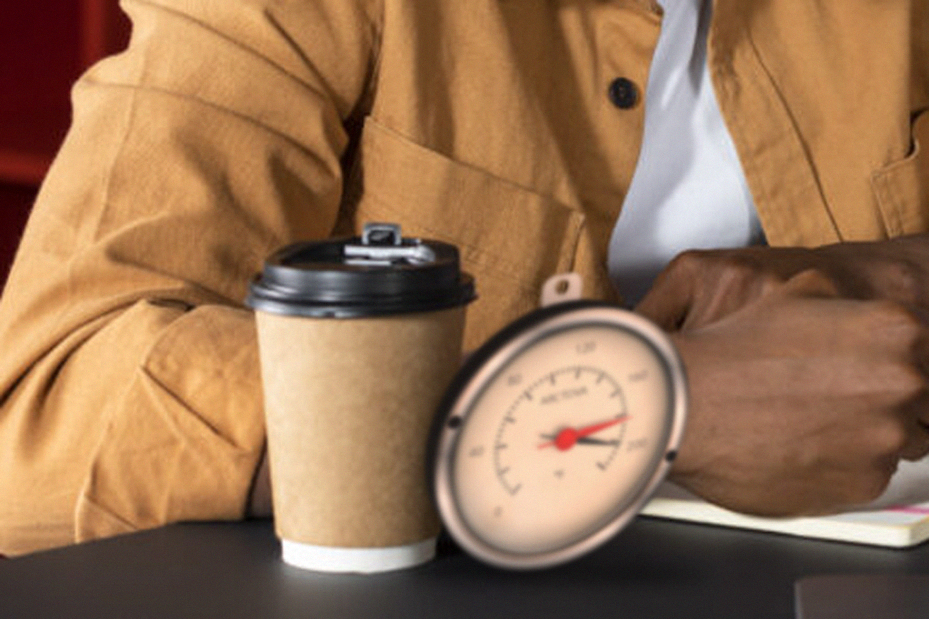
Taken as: 180; °F
